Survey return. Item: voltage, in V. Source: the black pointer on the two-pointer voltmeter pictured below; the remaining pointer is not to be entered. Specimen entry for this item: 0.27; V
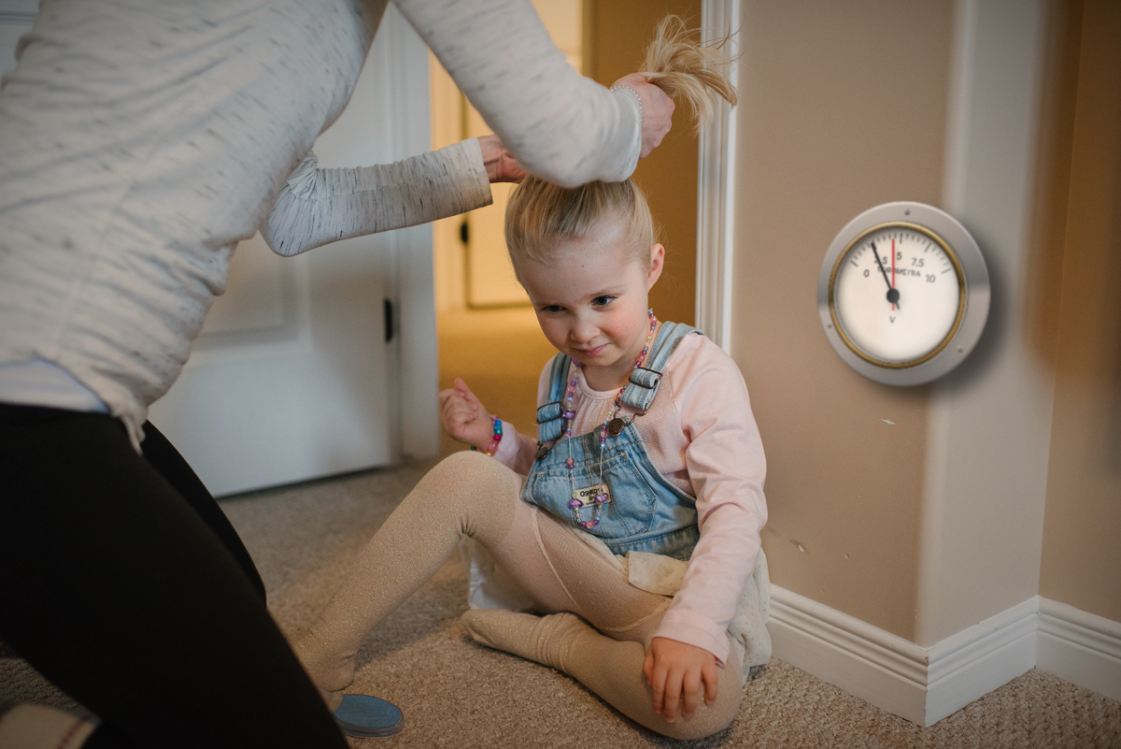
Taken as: 2.5; V
